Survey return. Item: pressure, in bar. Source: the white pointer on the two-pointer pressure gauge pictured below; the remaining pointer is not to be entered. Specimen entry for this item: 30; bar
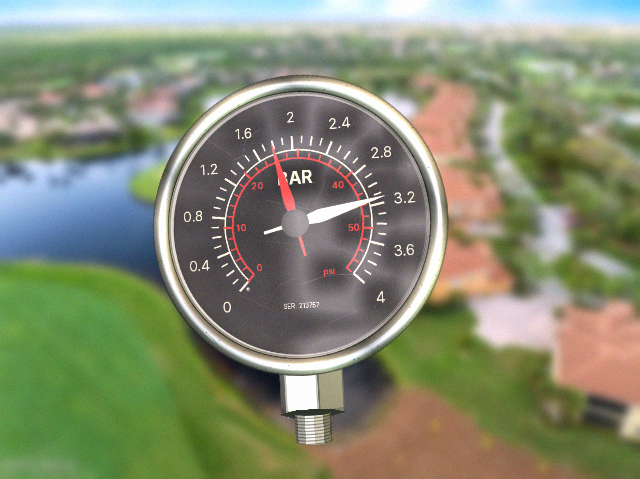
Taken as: 3.15; bar
